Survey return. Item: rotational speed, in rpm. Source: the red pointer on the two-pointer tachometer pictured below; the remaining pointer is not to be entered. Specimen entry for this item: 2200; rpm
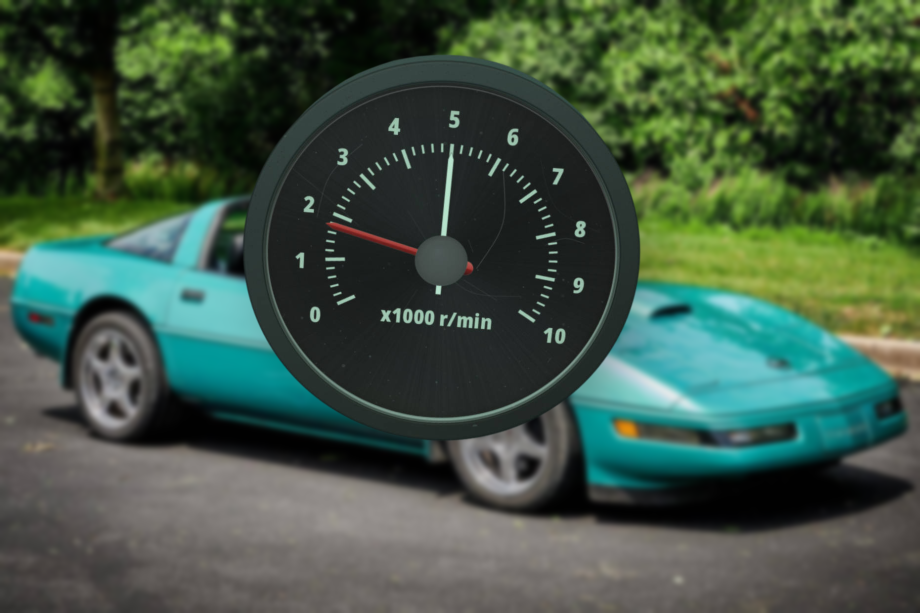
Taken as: 1800; rpm
